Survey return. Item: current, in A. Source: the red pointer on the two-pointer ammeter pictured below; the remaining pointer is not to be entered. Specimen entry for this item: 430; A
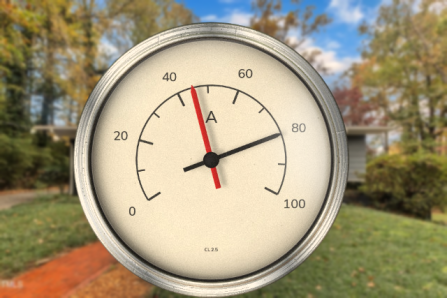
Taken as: 45; A
